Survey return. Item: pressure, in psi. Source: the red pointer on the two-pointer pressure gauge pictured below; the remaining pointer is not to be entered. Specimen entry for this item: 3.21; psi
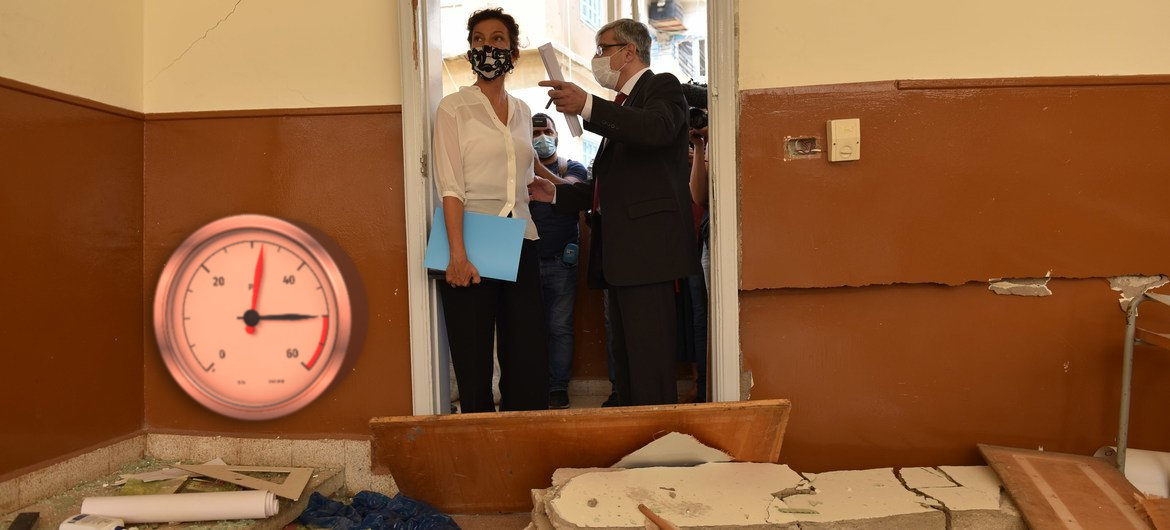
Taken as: 32.5; psi
